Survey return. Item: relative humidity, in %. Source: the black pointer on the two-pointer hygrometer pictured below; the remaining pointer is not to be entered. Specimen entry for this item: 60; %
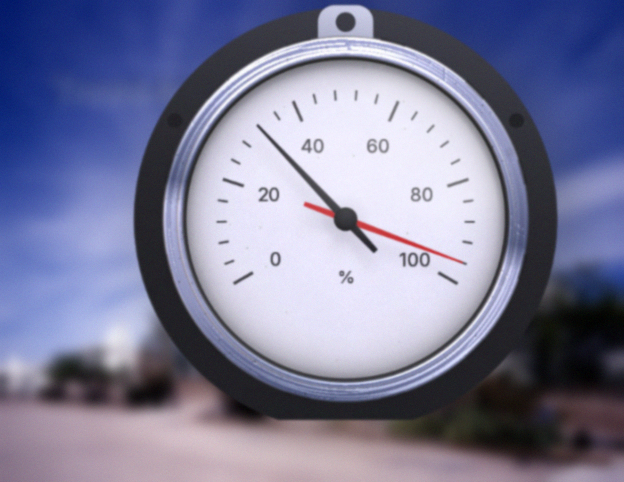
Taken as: 32; %
